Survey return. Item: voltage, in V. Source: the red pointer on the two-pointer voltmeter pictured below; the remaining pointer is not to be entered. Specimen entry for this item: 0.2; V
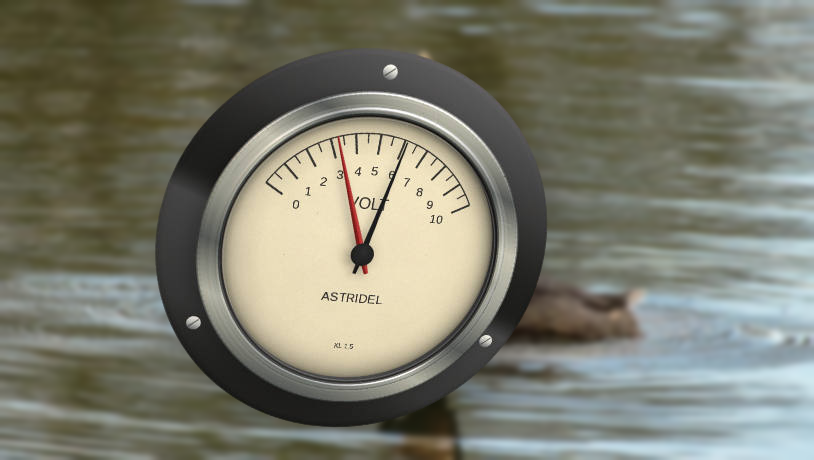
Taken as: 3.25; V
